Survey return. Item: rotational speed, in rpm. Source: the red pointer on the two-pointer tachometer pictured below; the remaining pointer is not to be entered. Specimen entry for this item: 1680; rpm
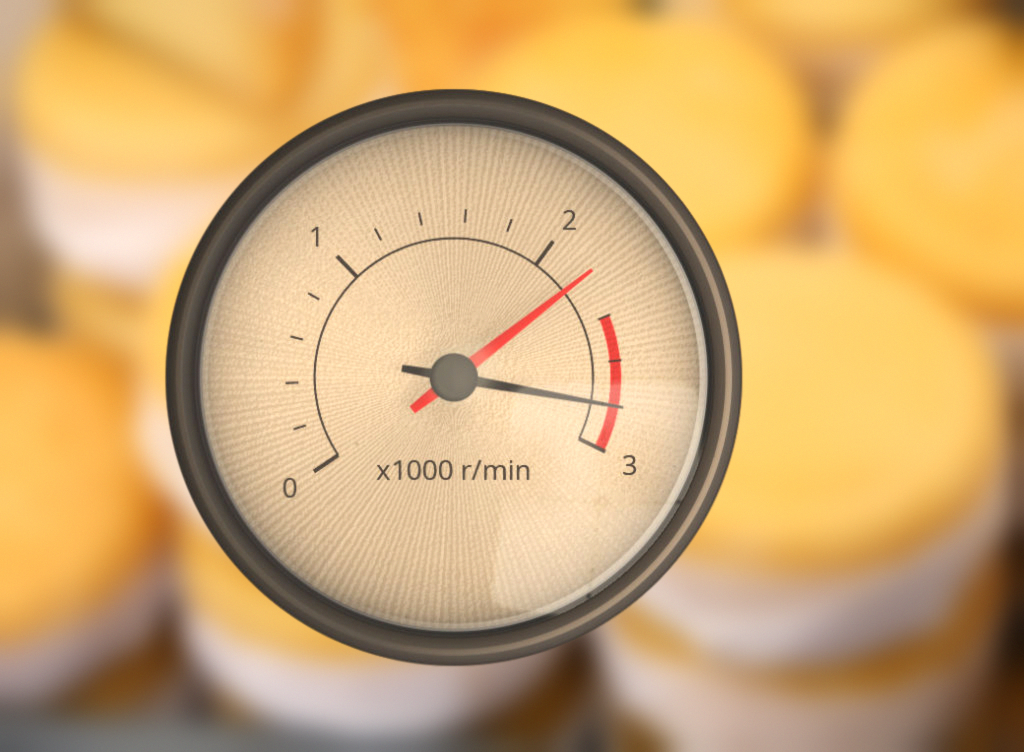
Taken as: 2200; rpm
